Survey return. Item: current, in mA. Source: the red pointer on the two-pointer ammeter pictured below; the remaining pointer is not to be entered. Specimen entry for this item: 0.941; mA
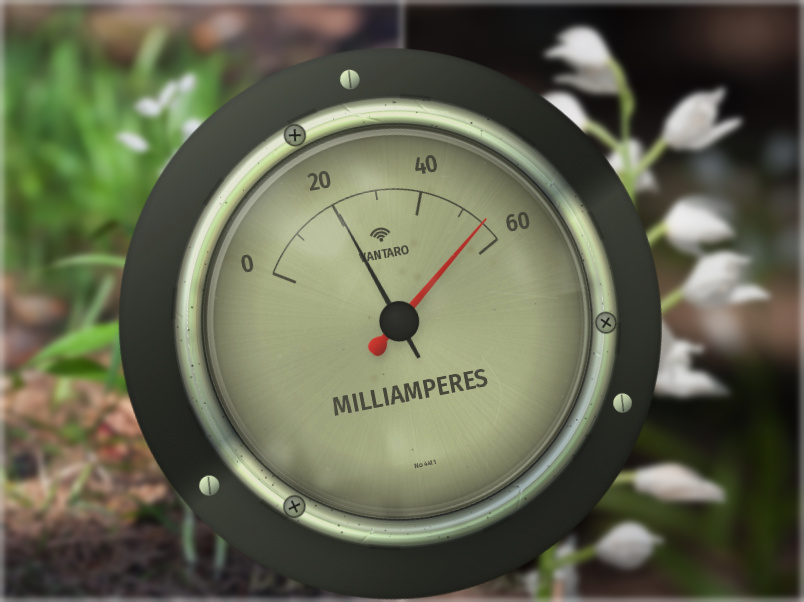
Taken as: 55; mA
